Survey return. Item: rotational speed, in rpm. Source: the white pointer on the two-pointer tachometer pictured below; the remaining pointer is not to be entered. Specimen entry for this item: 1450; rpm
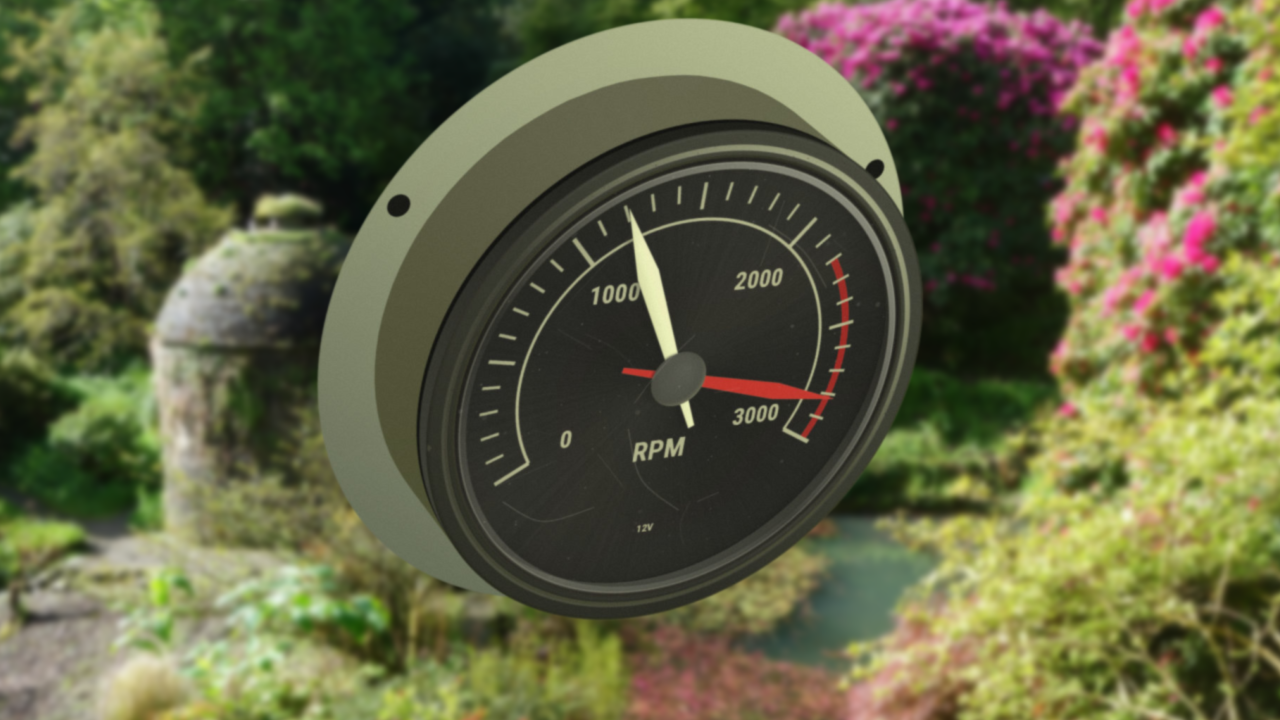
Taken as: 1200; rpm
